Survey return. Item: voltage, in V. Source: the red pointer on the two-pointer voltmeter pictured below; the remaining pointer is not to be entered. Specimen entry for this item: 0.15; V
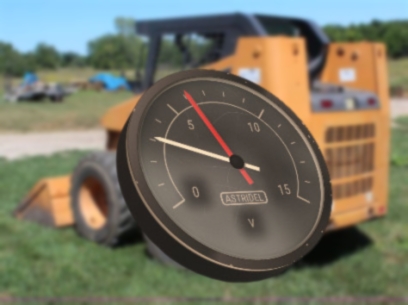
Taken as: 6; V
